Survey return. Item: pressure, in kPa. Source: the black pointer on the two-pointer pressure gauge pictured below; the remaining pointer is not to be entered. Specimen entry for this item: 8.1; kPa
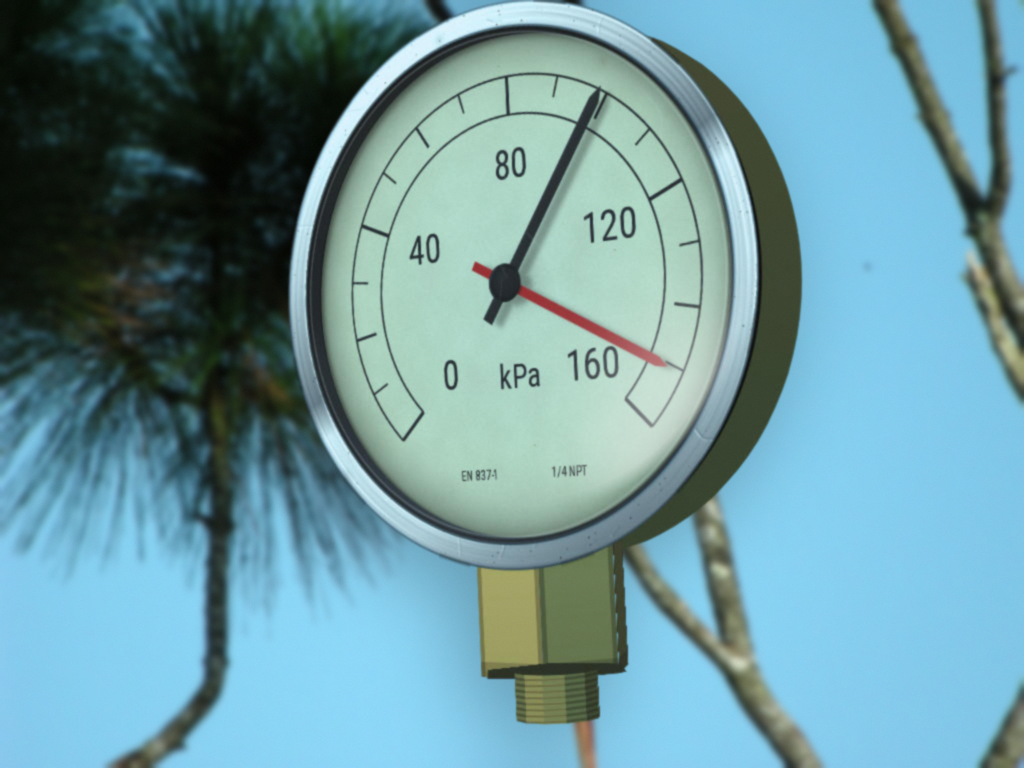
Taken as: 100; kPa
